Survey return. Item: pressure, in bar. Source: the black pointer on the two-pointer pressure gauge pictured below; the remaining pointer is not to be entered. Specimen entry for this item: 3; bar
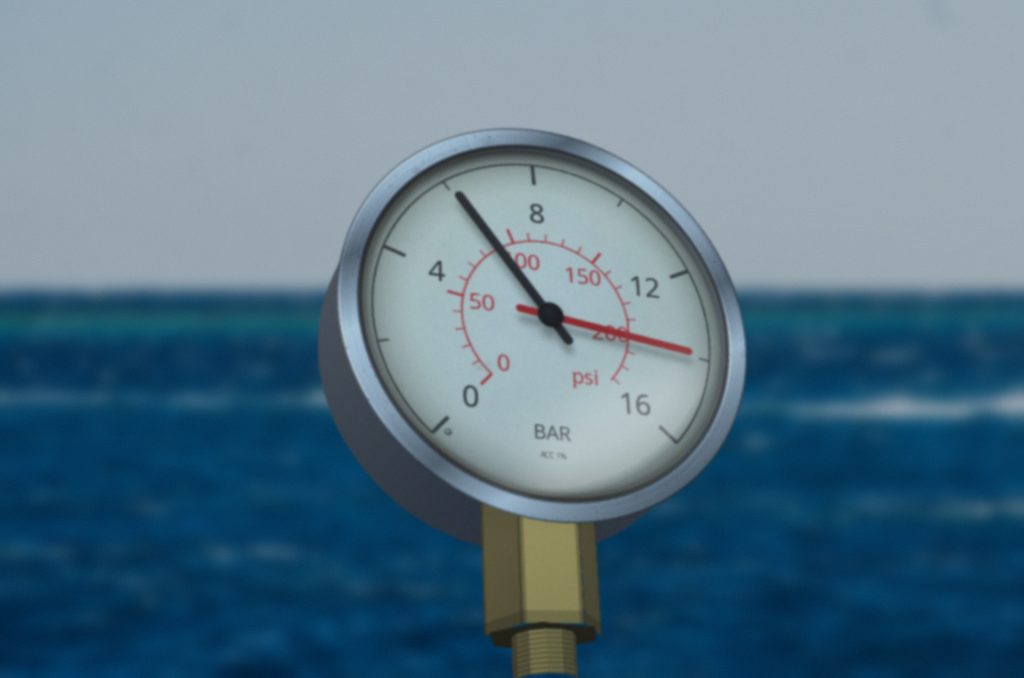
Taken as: 6; bar
